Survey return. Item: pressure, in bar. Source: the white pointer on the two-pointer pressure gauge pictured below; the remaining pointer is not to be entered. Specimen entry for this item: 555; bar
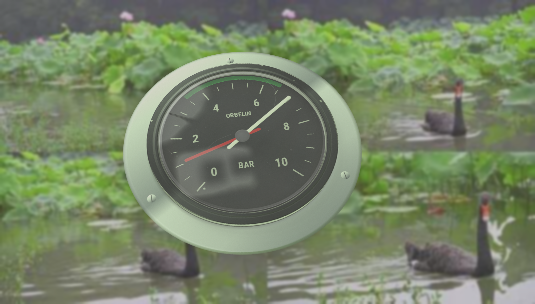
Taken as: 7; bar
